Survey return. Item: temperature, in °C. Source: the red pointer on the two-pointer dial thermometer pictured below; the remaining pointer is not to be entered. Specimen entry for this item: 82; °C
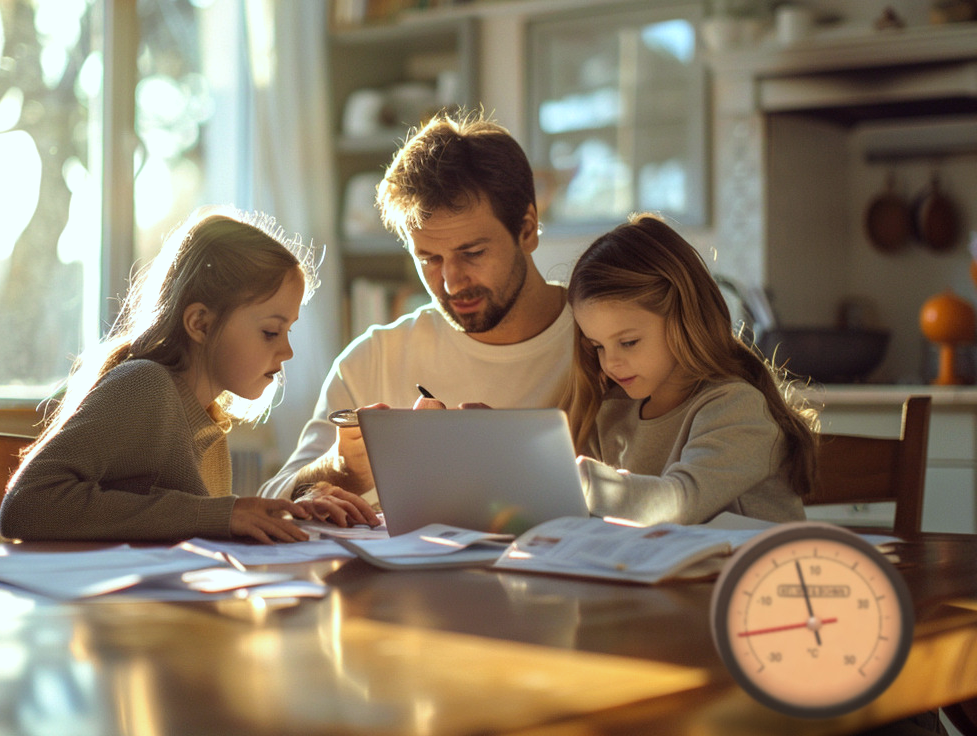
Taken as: -20; °C
